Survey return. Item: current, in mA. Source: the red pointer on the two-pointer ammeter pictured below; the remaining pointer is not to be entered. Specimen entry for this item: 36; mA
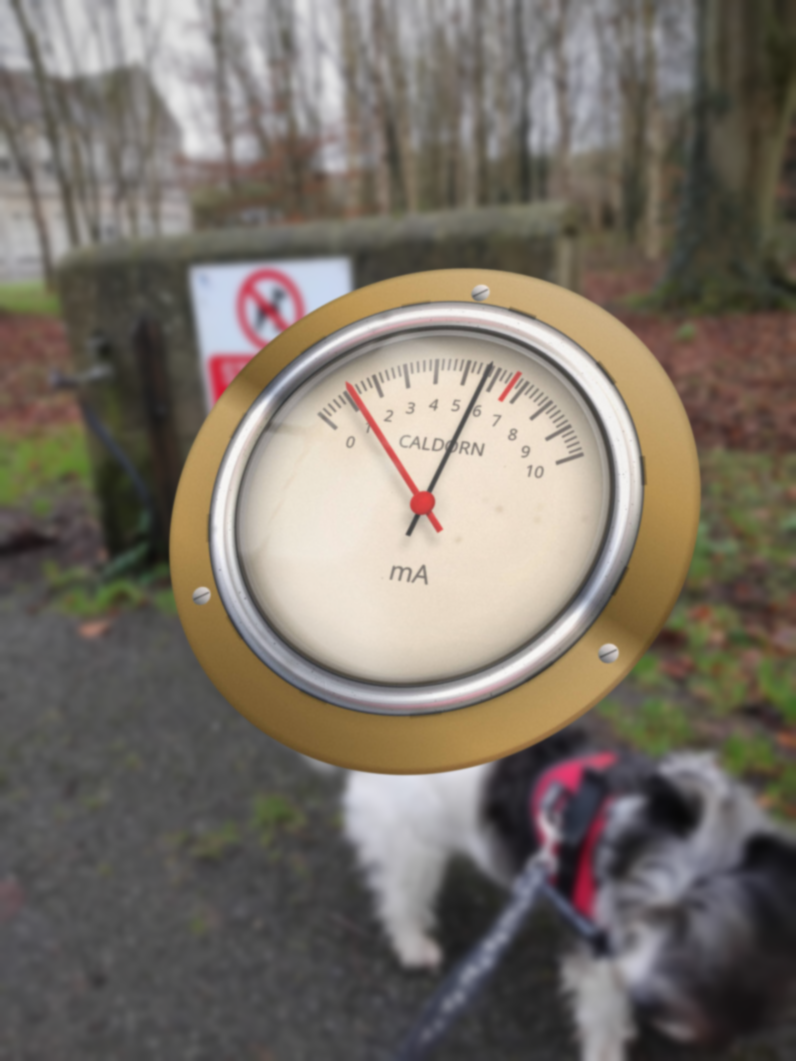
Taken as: 1.2; mA
